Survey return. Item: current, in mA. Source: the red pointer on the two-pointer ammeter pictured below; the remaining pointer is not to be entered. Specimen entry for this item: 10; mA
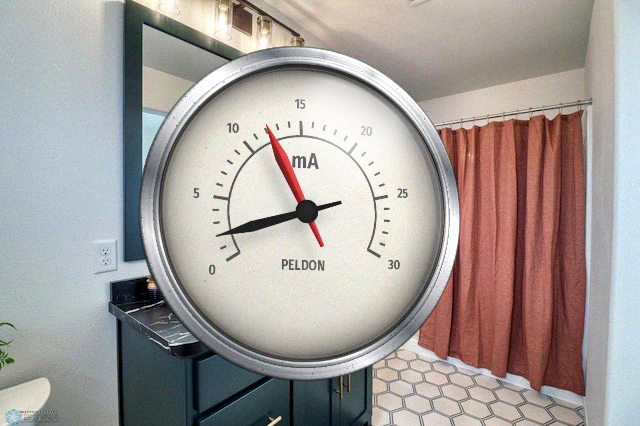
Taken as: 12; mA
